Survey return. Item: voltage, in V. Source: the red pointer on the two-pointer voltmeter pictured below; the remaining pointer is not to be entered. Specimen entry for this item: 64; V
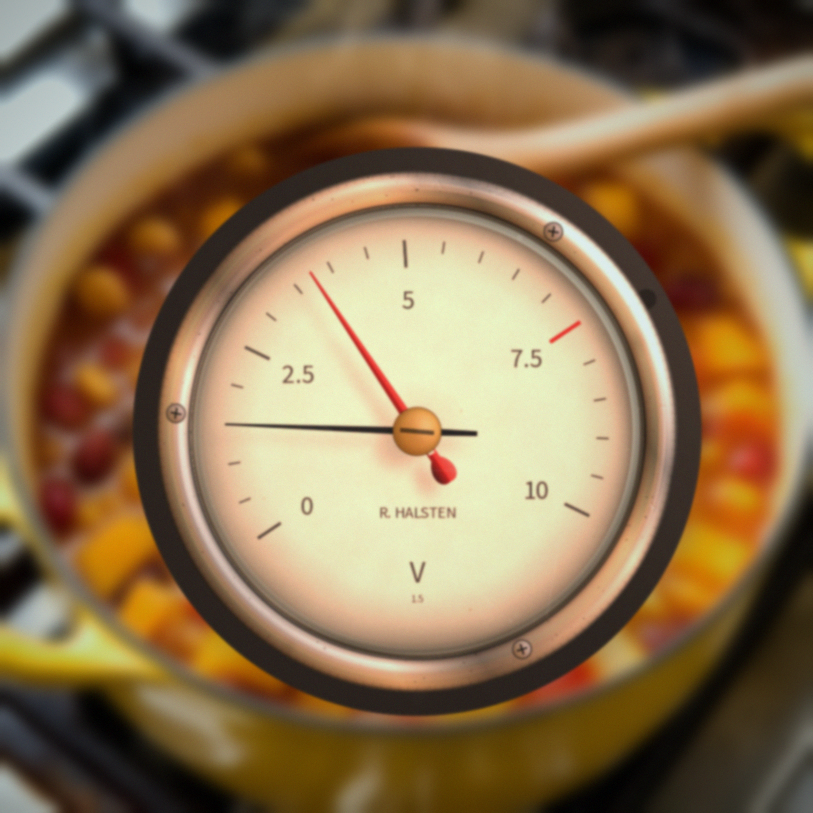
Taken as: 3.75; V
